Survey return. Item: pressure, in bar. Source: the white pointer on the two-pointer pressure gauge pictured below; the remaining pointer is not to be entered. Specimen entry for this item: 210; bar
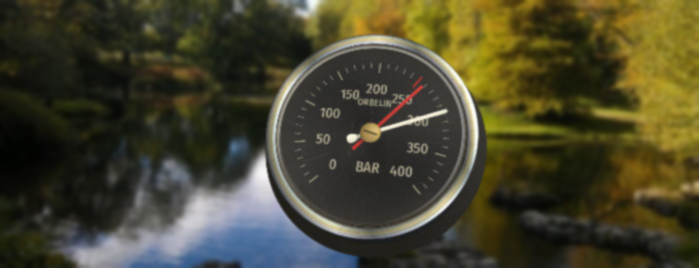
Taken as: 300; bar
